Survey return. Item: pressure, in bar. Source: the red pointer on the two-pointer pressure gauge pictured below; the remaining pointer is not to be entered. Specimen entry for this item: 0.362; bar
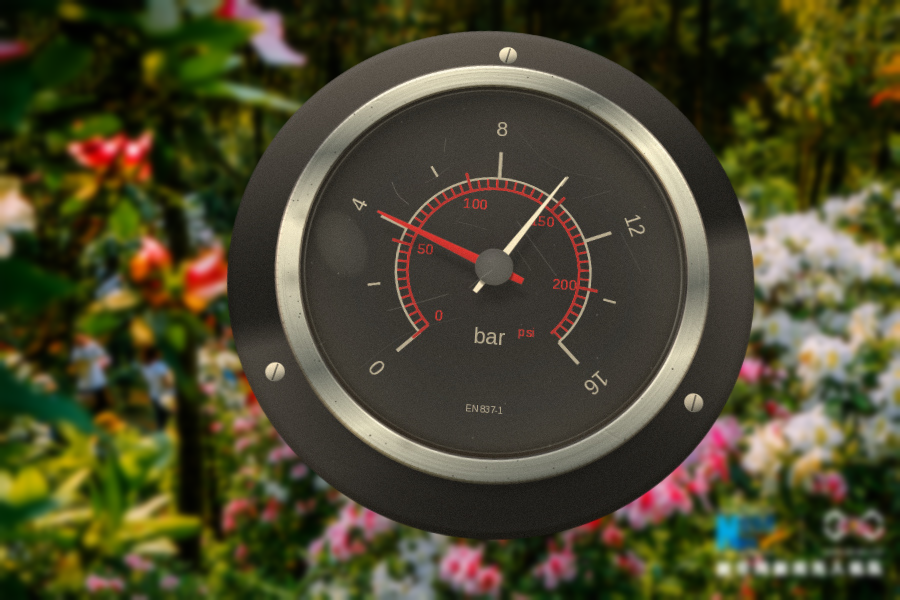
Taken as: 4; bar
